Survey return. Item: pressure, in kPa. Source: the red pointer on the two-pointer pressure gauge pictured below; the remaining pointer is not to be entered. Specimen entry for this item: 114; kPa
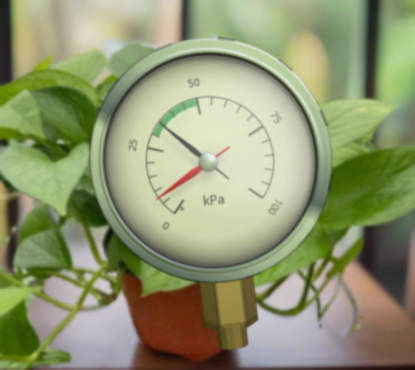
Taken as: 7.5; kPa
